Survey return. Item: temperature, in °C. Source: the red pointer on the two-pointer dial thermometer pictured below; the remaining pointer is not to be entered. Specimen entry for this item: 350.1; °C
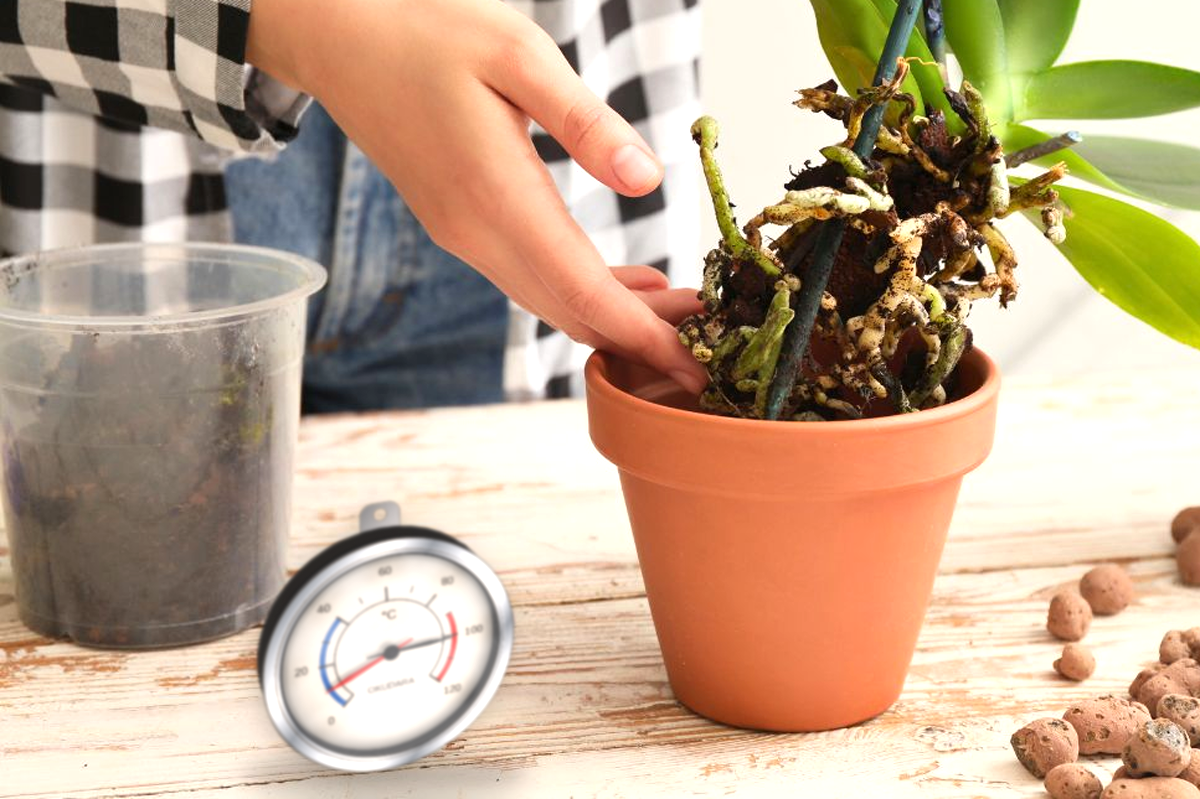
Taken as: 10; °C
